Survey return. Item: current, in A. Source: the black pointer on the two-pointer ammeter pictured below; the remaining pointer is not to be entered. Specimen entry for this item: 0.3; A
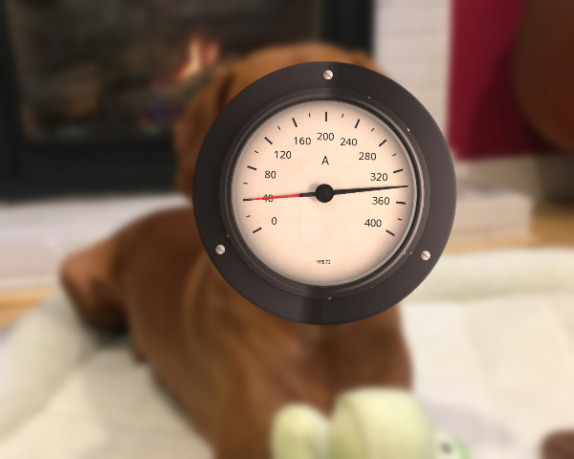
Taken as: 340; A
